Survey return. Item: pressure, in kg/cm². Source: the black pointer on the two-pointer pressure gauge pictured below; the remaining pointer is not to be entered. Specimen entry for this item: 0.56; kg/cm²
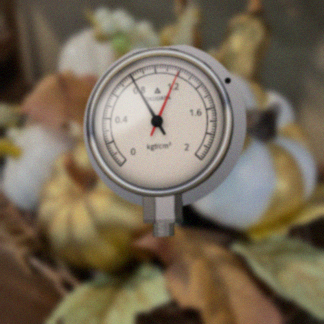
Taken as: 0.8; kg/cm²
